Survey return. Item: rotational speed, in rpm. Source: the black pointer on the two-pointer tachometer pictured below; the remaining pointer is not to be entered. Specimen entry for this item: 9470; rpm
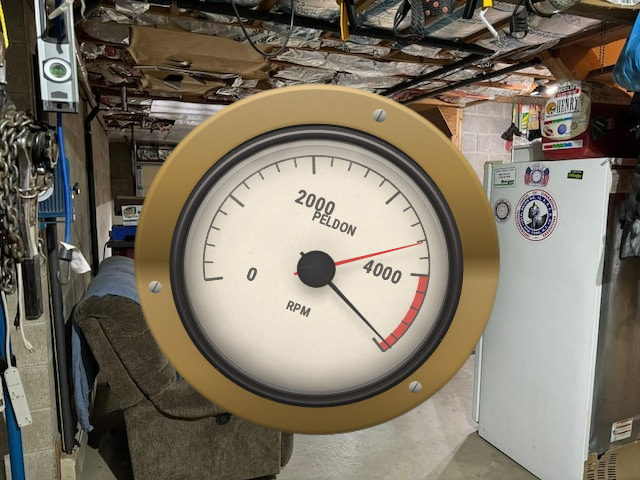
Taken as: 4900; rpm
